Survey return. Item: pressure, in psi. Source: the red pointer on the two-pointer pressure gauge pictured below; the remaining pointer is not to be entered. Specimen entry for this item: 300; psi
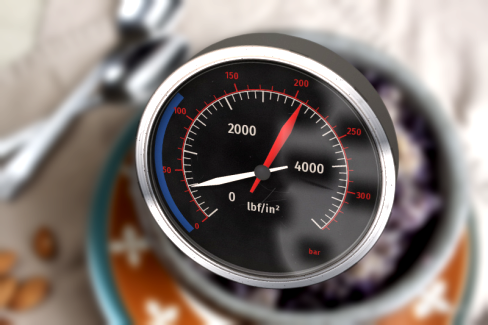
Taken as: 3000; psi
